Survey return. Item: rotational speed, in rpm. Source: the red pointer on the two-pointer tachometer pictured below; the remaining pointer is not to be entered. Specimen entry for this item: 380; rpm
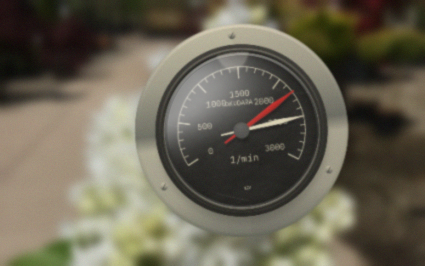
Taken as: 2200; rpm
